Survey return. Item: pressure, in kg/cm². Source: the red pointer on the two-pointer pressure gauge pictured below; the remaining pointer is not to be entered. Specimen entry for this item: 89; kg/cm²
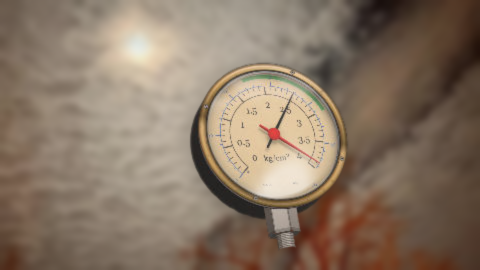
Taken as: 3.9; kg/cm²
